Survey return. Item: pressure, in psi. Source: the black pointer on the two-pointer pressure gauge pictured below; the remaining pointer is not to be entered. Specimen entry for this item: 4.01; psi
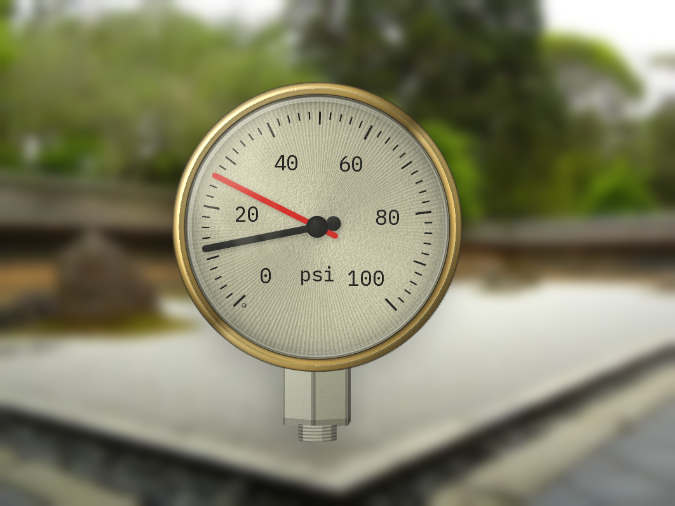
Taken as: 12; psi
